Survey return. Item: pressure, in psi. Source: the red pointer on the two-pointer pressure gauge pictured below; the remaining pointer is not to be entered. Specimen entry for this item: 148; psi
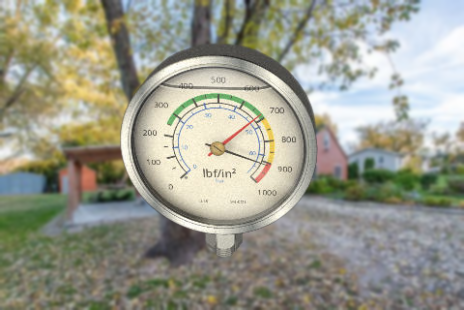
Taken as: 675; psi
